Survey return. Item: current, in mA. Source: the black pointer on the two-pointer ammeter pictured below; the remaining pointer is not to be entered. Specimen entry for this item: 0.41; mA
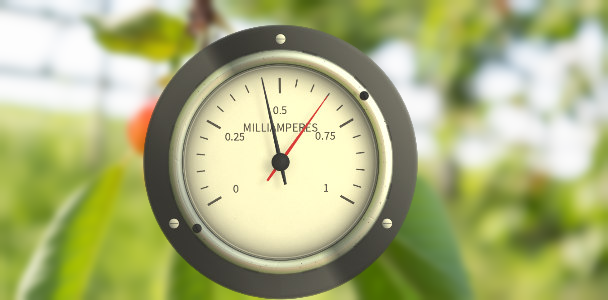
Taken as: 0.45; mA
